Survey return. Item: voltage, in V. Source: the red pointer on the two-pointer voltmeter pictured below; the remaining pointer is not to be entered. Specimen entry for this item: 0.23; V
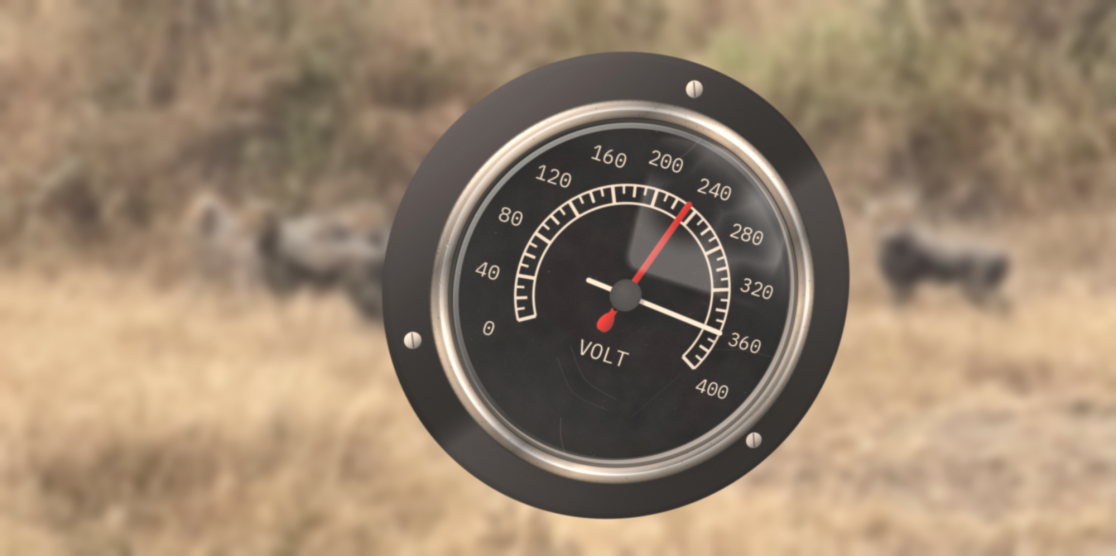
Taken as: 230; V
